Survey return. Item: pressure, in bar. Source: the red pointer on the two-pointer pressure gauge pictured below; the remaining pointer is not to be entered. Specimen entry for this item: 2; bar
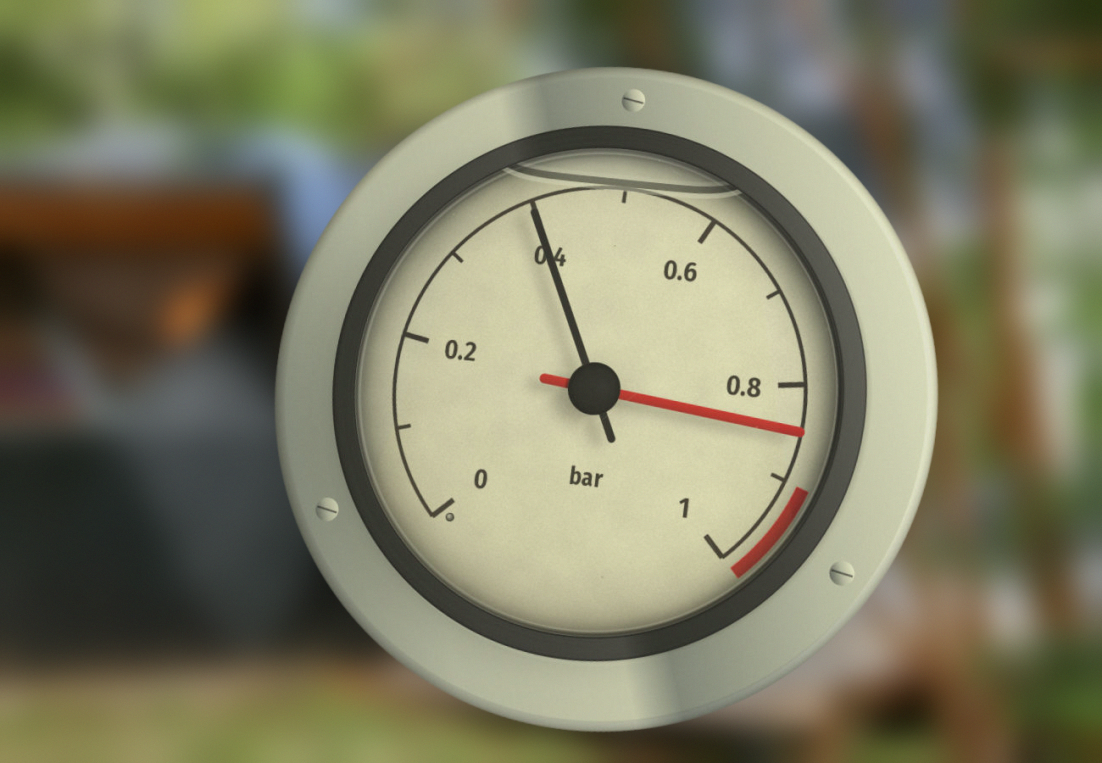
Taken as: 0.85; bar
